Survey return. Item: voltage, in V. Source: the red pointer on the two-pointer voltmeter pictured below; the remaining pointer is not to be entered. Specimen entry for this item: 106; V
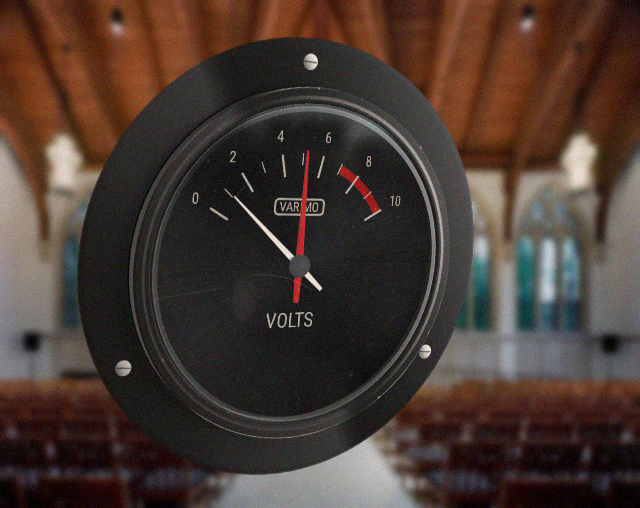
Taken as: 5; V
